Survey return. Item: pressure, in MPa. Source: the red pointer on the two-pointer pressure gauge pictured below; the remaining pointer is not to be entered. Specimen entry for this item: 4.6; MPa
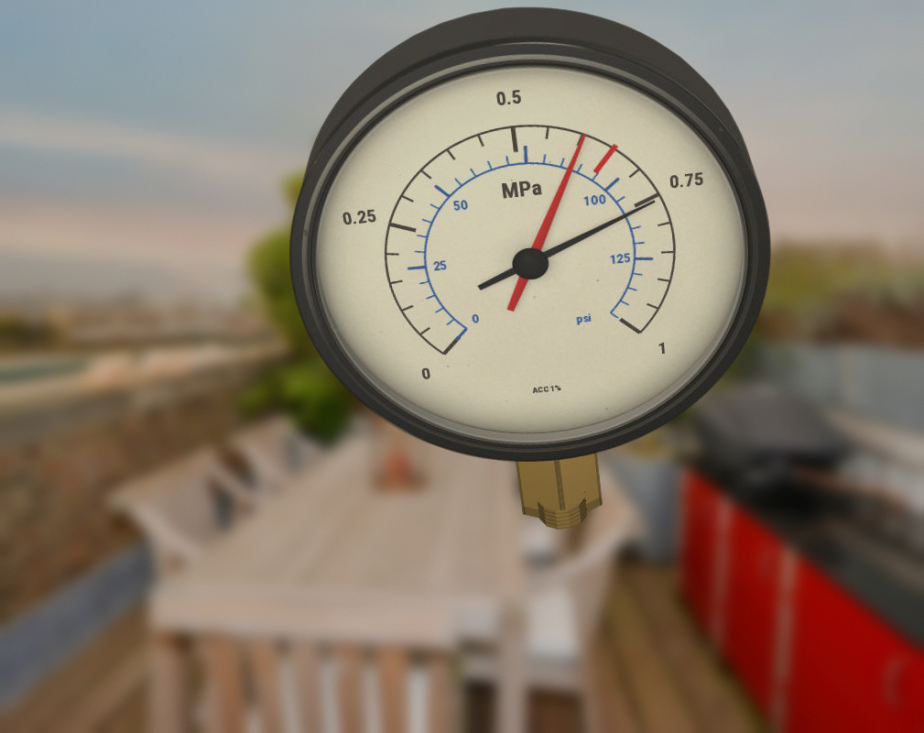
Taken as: 0.6; MPa
